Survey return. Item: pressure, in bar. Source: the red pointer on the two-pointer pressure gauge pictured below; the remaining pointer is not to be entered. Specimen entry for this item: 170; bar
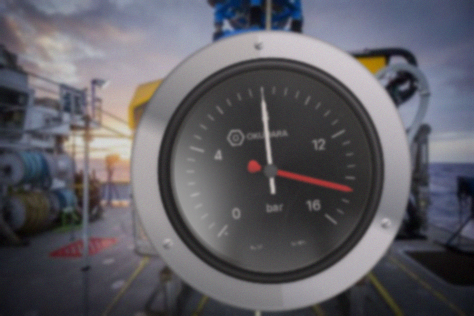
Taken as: 14.5; bar
